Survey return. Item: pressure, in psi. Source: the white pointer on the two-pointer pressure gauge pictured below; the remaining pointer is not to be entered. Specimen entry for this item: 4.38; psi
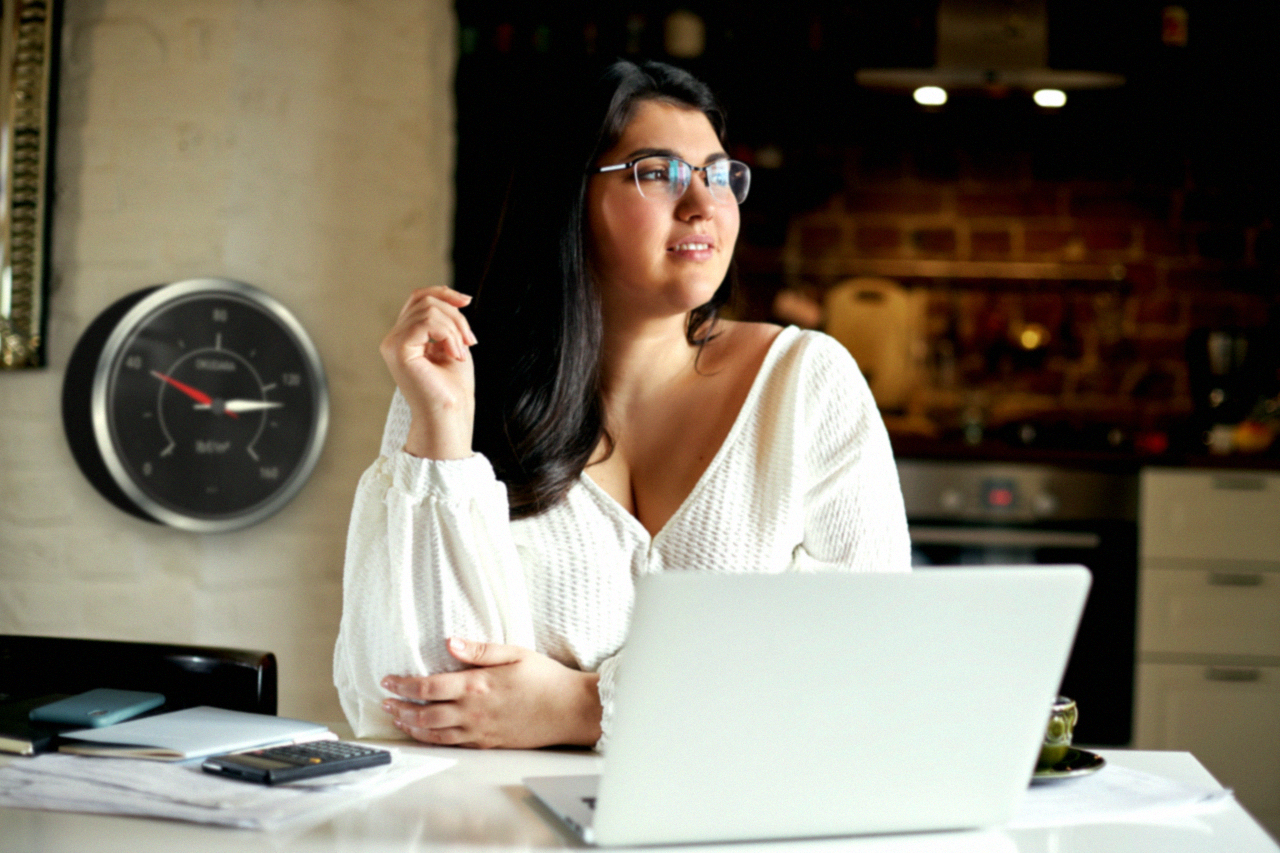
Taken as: 130; psi
